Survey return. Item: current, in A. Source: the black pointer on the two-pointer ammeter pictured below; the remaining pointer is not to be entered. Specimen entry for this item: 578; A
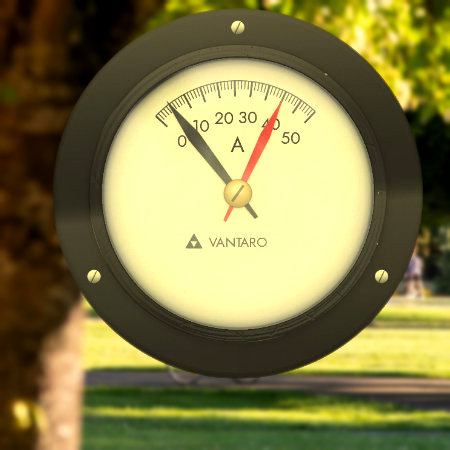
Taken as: 5; A
